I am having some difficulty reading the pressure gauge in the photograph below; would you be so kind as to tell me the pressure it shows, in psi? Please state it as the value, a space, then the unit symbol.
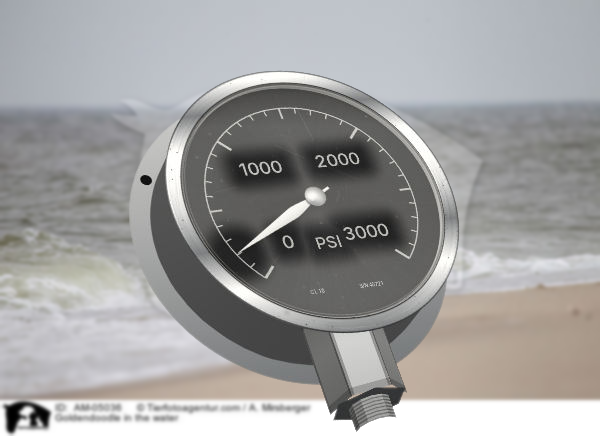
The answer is 200 psi
